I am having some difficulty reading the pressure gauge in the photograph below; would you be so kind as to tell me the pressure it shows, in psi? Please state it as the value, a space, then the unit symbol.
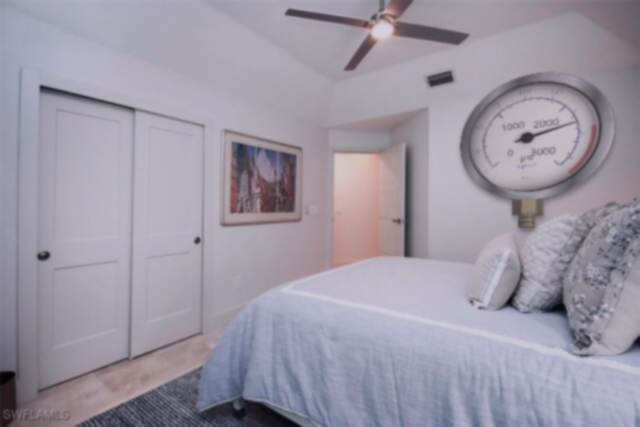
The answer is 2300 psi
